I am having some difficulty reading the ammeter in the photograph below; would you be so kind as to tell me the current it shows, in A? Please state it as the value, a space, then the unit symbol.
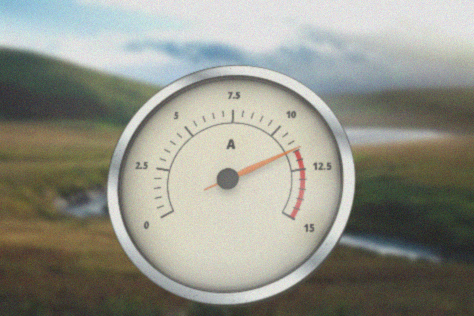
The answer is 11.5 A
